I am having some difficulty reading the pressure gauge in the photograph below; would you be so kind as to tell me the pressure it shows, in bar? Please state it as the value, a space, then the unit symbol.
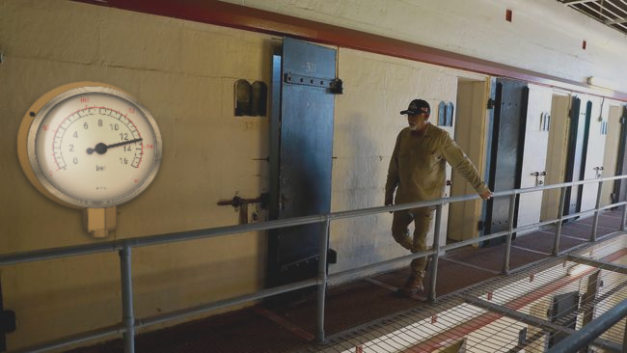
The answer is 13 bar
